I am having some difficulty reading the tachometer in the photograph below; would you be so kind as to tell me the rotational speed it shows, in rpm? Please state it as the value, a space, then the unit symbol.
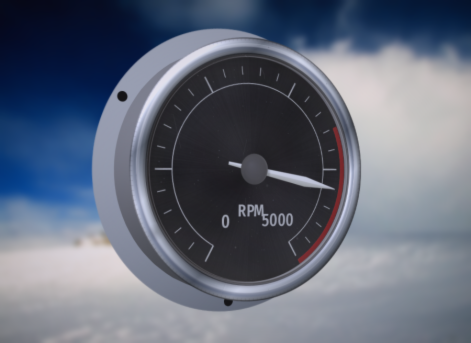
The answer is 4200 rpm
